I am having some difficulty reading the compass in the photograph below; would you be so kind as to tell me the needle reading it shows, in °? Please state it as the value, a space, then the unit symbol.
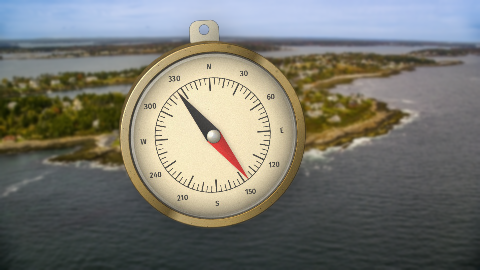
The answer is 145 °
